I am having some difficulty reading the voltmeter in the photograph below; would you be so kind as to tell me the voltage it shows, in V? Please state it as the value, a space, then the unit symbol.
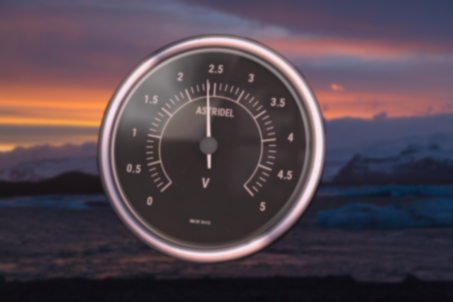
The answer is 2.4 V
